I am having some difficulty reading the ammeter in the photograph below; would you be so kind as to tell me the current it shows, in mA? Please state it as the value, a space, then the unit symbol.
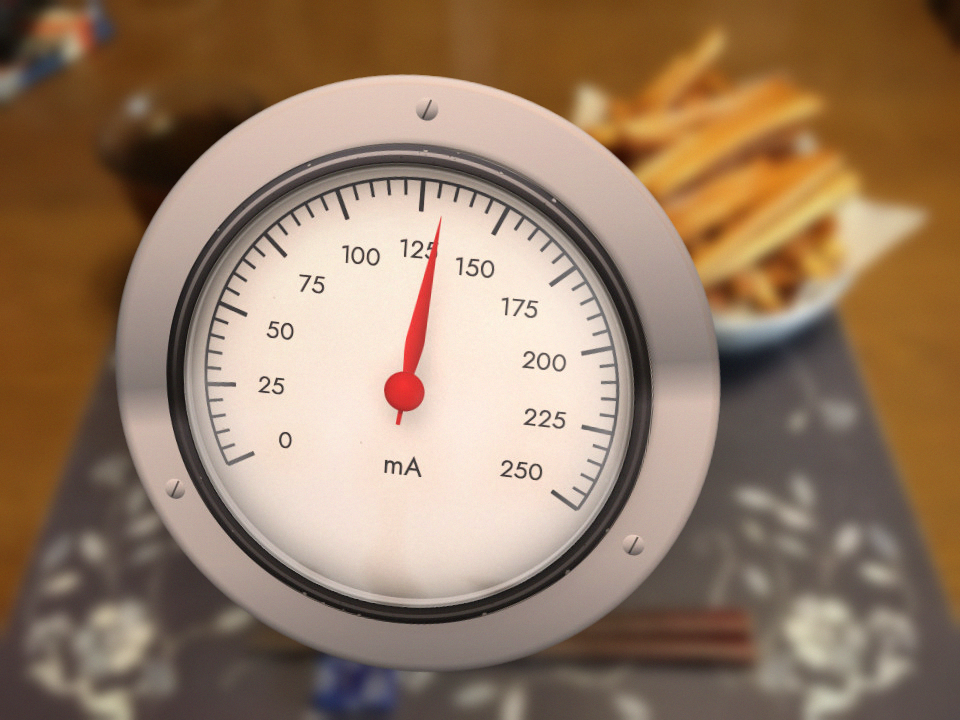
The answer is 132.5 mA
